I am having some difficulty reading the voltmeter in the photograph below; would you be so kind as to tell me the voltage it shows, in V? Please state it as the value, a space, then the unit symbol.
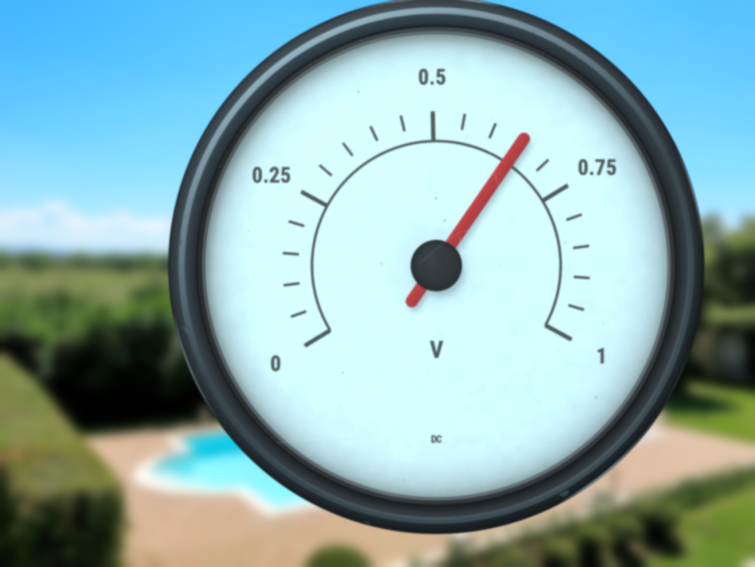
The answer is 0.65 V
